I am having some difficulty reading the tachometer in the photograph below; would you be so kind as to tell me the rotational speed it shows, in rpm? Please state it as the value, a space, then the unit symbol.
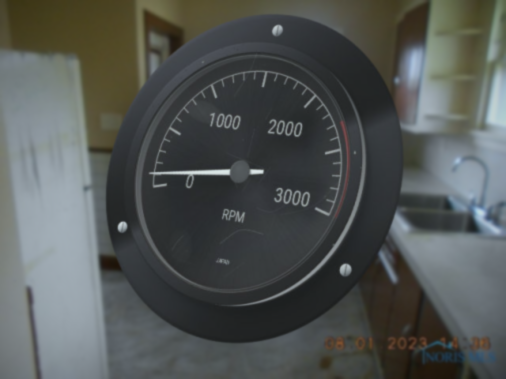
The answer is 100 rpm
